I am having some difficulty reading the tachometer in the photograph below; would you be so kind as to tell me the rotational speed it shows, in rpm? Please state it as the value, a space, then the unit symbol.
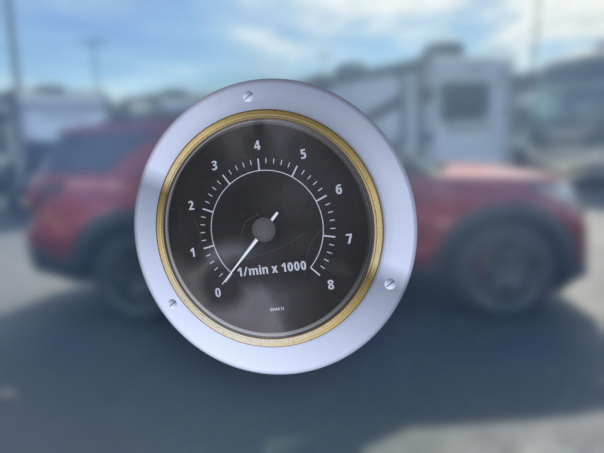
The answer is 0 rpm
